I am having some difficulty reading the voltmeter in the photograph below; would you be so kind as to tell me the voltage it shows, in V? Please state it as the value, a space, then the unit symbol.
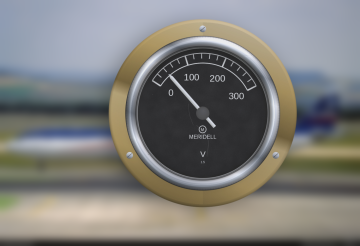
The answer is 40 V
